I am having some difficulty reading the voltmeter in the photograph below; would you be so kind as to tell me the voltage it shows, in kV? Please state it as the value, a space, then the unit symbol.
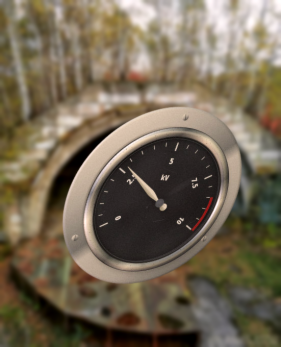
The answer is 2.75 kV
